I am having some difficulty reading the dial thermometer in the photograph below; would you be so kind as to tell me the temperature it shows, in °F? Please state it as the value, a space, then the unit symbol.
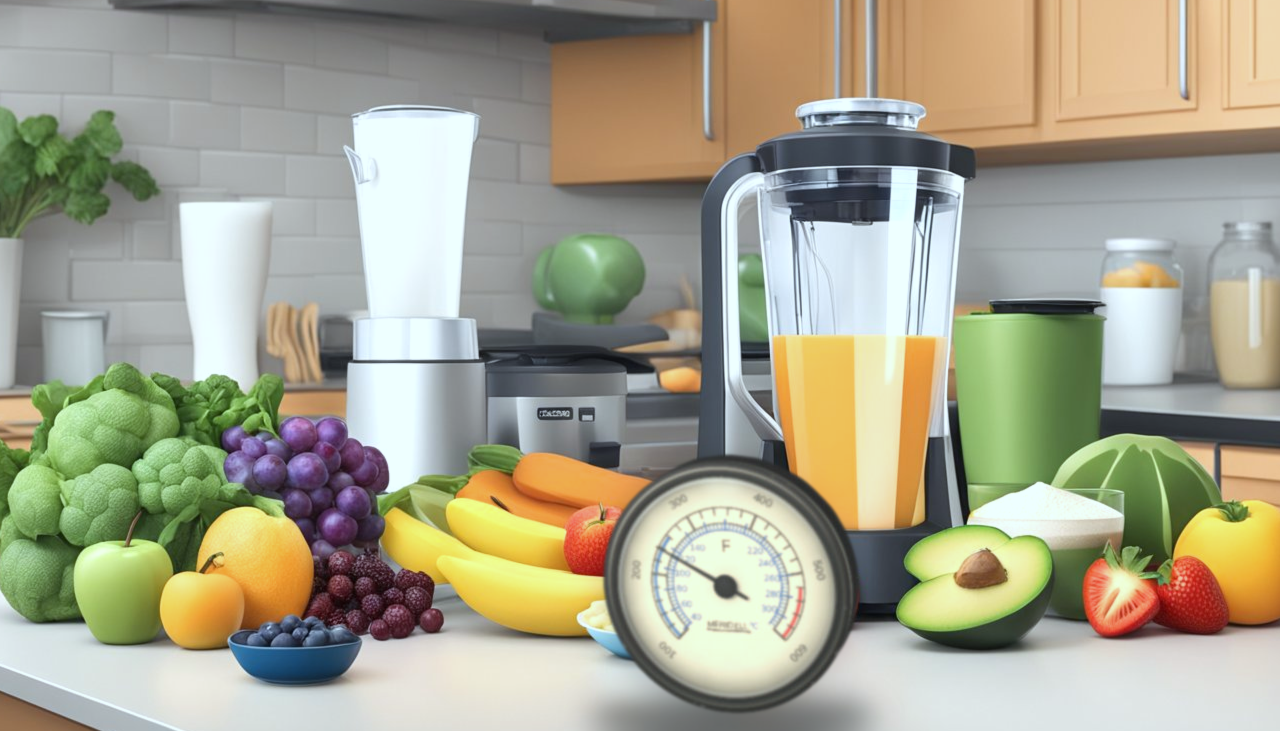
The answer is 240 °F
